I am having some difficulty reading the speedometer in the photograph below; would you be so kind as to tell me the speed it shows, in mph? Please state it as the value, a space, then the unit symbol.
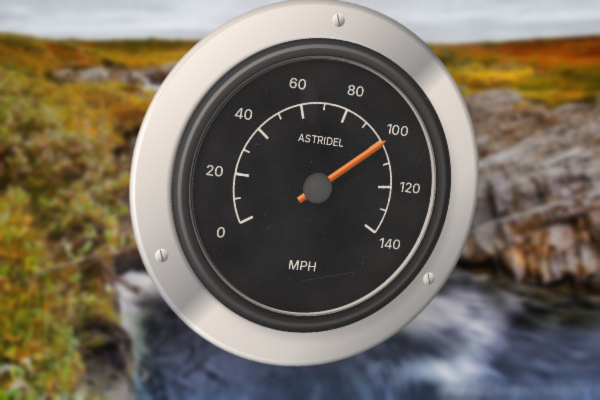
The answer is 100 mph
